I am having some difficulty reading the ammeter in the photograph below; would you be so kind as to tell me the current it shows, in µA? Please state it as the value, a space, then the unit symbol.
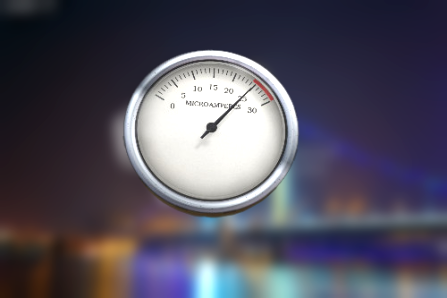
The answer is 25 µA
